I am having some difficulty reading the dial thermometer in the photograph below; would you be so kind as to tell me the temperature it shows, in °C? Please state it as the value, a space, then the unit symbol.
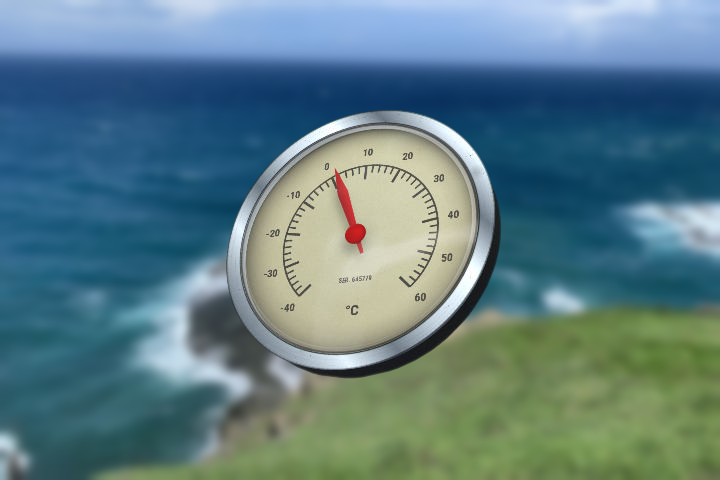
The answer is 2 °C
